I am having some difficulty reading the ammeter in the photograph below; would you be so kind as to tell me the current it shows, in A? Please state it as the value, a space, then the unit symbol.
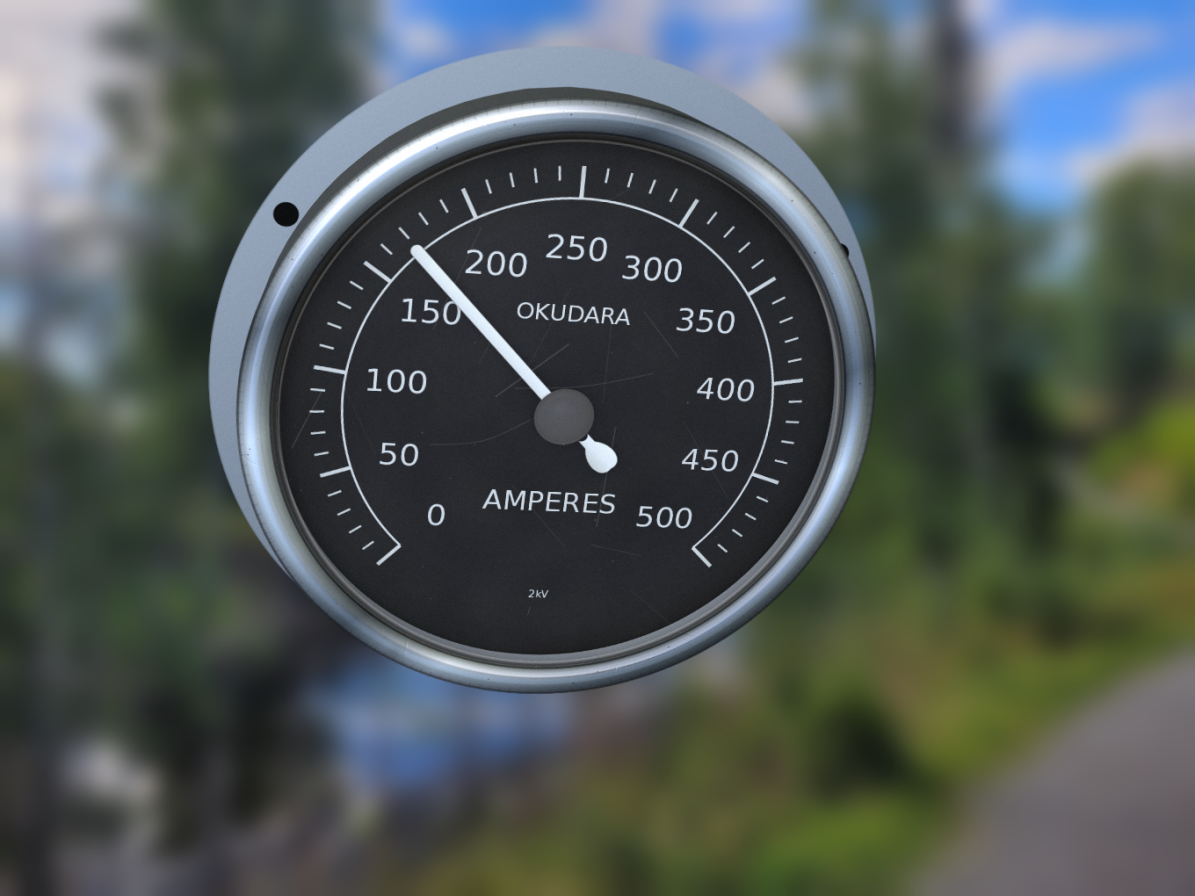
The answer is 170 A
